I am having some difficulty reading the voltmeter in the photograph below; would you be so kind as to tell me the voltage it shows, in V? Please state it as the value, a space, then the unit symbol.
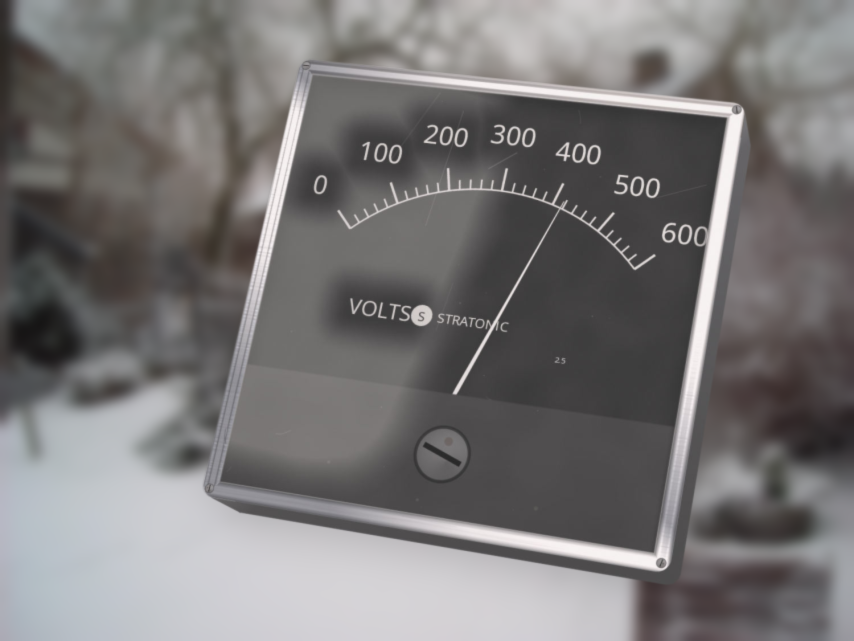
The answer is 420 V
